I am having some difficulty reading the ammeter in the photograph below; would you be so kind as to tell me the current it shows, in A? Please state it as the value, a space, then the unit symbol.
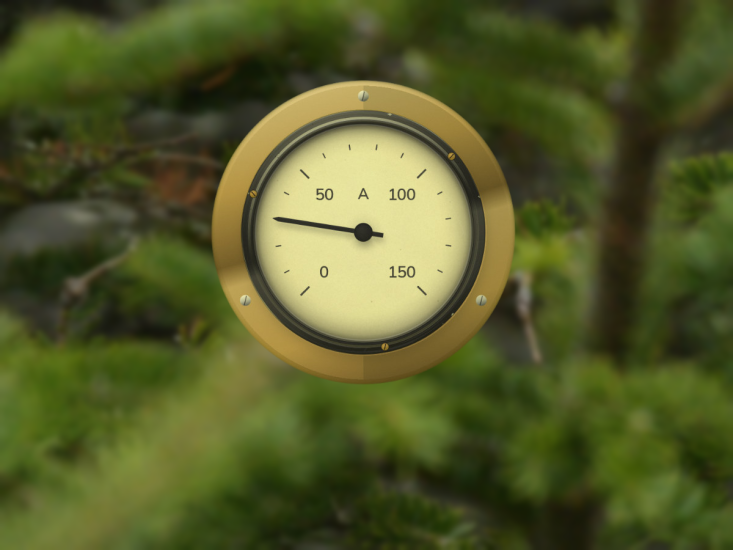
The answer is 30 A
